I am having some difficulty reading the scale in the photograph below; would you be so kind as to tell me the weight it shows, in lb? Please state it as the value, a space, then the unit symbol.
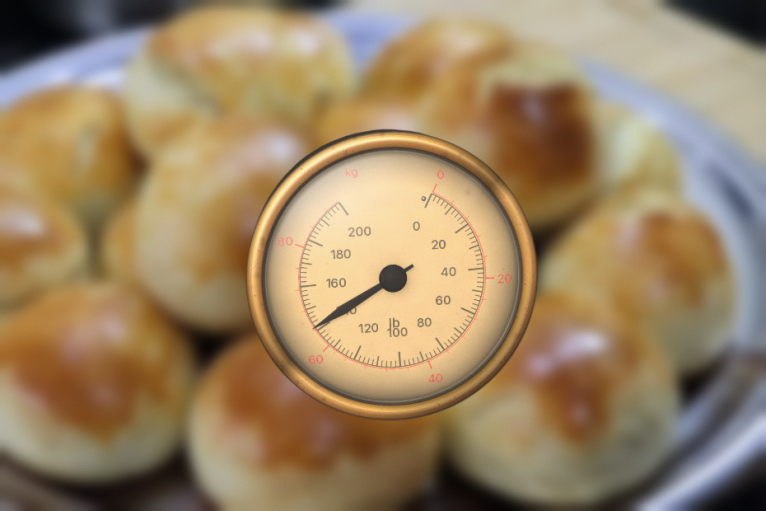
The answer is 142 lb
